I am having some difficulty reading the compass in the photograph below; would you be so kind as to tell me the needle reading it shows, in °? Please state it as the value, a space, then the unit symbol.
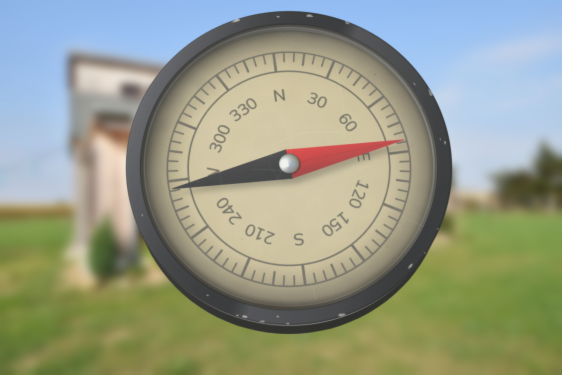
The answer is 85 °
